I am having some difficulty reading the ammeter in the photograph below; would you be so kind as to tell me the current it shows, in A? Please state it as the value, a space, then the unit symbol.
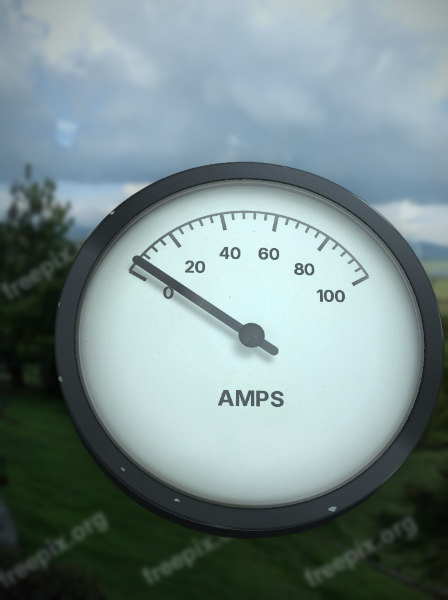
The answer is 4 A
